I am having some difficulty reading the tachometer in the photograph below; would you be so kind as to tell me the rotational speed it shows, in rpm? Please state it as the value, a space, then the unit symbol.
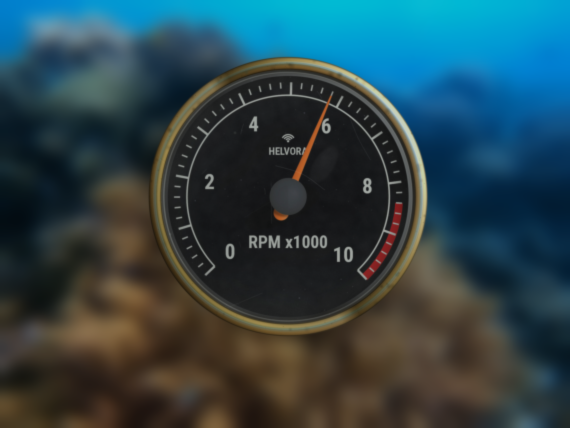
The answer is 5800 rpm
